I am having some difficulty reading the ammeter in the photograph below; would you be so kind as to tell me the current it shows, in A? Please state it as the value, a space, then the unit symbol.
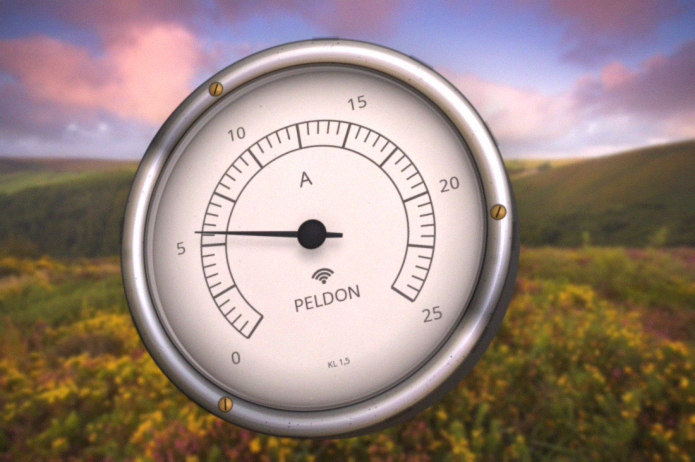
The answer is 5.5 A
